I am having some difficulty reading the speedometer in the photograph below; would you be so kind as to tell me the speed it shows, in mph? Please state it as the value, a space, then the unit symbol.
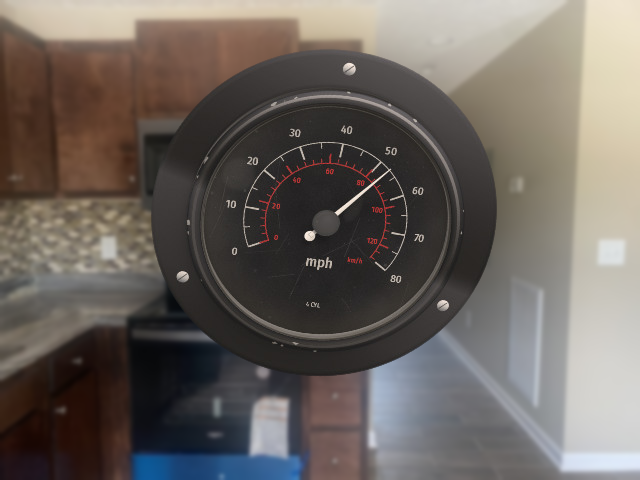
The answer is 52.5 mph
